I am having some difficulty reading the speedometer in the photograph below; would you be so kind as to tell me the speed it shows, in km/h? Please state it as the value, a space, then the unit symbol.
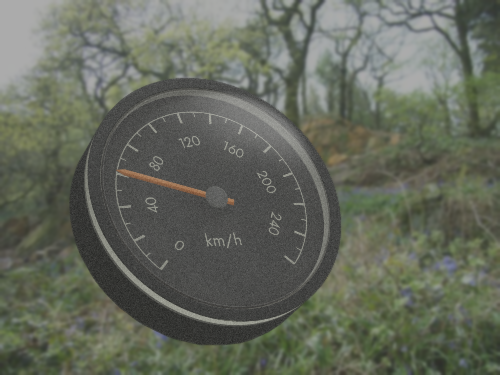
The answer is 60 km/h
